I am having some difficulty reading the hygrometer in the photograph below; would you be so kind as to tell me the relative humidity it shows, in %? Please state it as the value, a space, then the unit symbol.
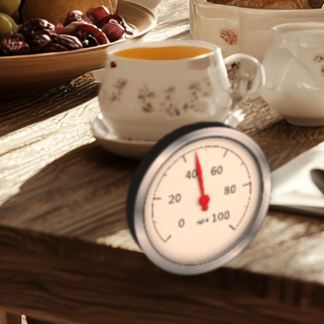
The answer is 45 %
